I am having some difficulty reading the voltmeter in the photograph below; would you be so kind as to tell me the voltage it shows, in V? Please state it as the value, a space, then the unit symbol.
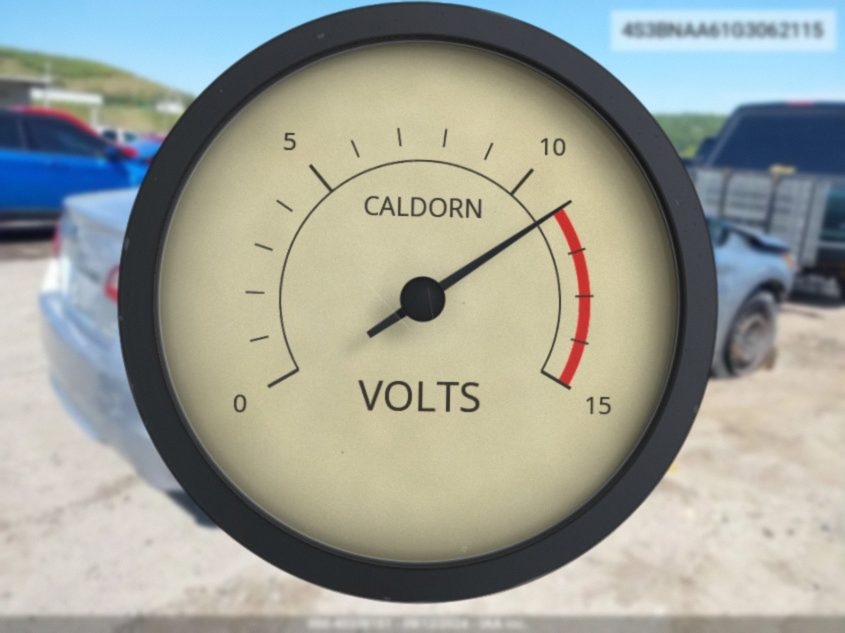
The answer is 11 V
